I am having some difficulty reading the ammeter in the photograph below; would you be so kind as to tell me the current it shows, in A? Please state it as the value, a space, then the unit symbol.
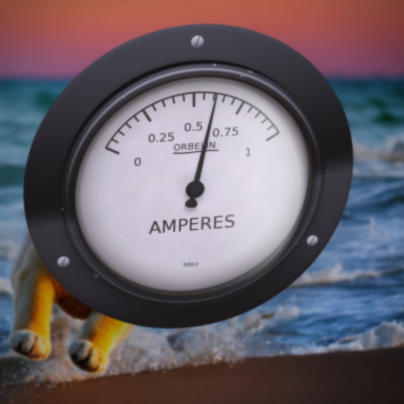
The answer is 0.6 A
